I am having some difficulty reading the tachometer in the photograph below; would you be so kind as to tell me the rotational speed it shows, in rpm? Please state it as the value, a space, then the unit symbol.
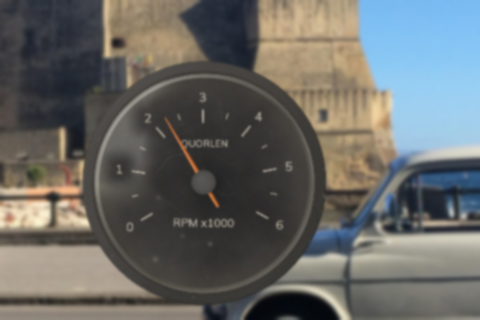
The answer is 2250 rpm
